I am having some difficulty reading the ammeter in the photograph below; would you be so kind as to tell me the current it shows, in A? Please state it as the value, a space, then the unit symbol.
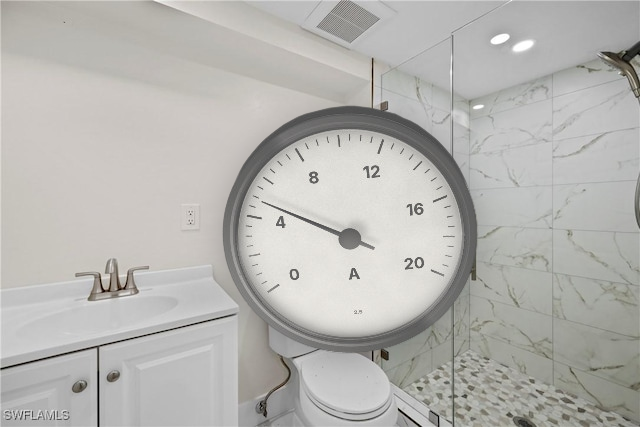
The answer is 5 A
